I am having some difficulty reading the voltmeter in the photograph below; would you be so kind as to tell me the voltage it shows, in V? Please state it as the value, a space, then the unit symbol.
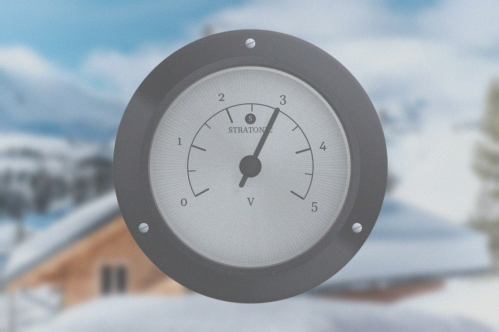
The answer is 3 V
